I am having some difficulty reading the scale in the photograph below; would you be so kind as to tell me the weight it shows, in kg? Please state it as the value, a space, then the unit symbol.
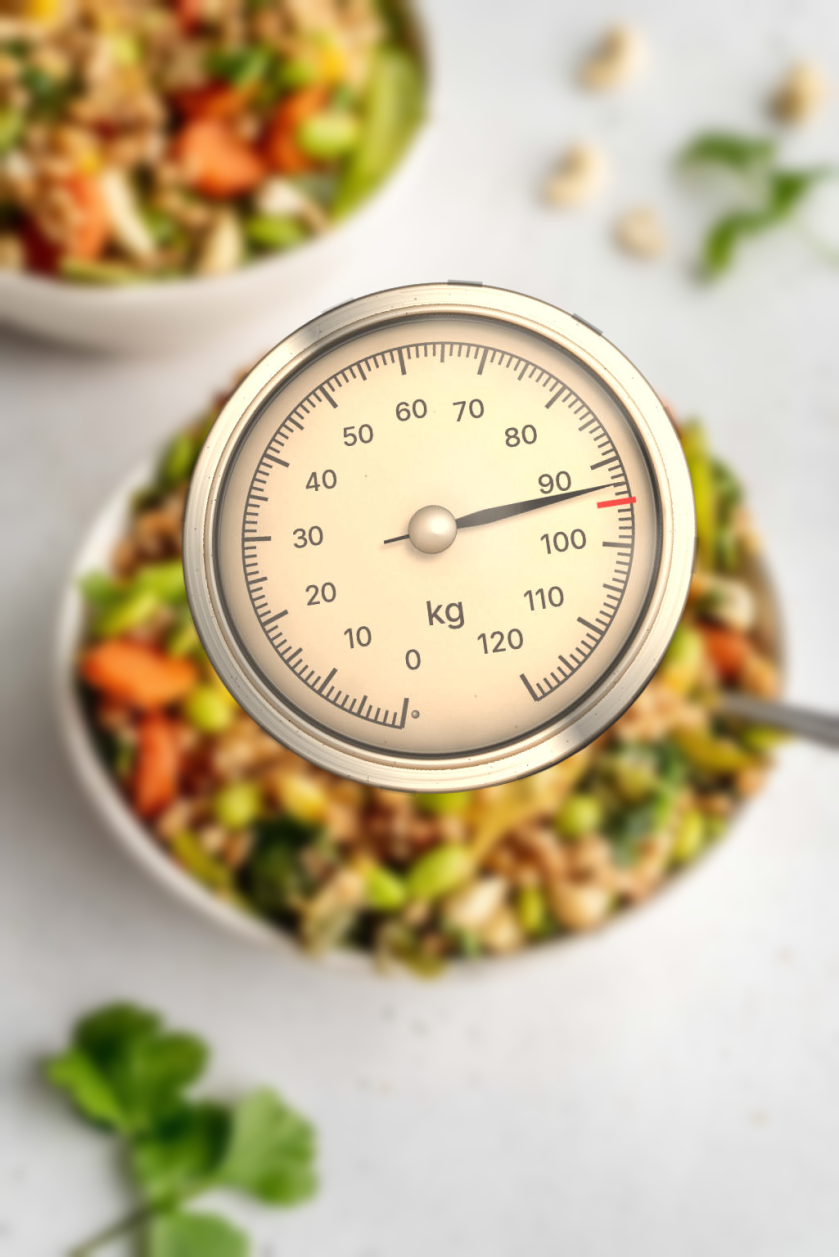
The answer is 93 kg
